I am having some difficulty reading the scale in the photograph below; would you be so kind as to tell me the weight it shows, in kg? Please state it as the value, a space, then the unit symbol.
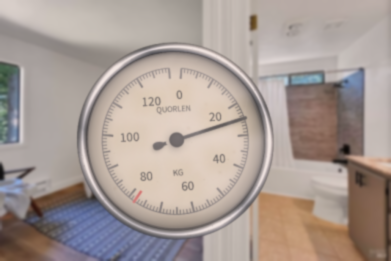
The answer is 25 kg
